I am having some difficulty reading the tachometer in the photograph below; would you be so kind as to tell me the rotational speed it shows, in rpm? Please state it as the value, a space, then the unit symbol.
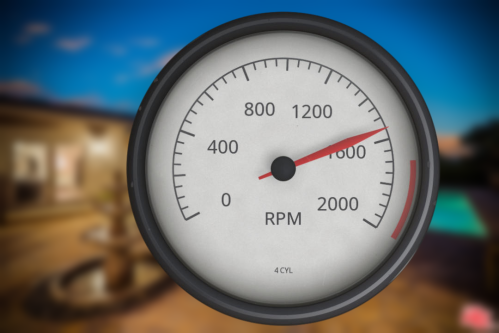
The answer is 1550 rpm
